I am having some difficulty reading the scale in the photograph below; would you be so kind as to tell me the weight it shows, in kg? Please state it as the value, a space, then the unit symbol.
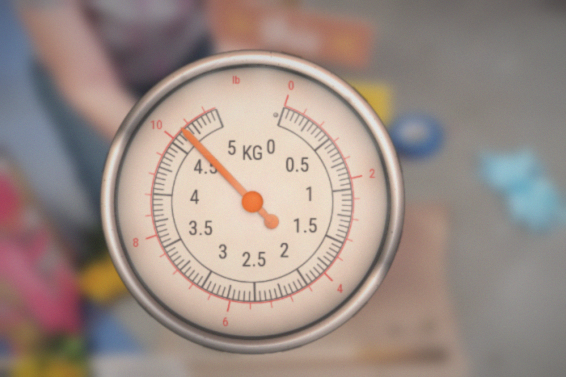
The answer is 4.65 kg
